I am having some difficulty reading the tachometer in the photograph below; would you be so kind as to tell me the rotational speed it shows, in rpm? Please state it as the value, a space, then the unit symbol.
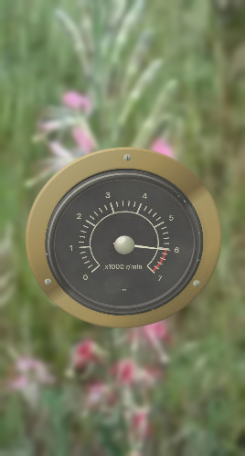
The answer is 6000 rpm
